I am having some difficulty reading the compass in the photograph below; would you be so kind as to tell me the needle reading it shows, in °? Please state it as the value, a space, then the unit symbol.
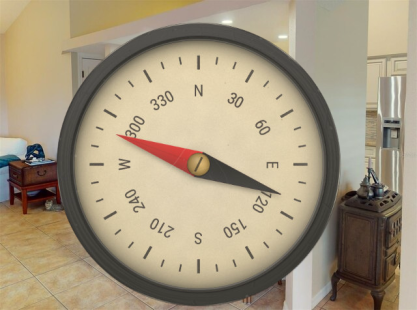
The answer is 290 °
